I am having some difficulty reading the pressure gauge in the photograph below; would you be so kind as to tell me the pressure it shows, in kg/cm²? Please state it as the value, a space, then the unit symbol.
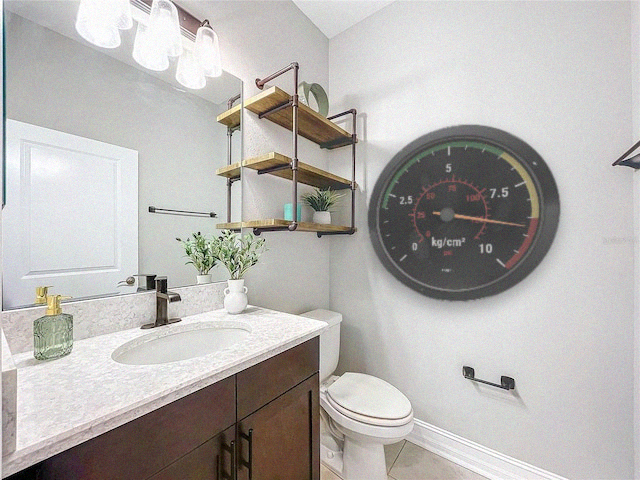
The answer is 8.75 kg/cm²
